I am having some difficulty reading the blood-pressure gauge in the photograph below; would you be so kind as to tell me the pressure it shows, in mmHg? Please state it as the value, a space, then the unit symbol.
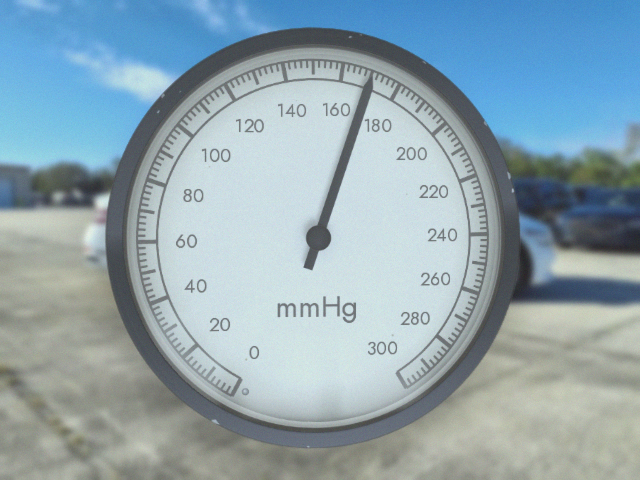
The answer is 170 mmHg
